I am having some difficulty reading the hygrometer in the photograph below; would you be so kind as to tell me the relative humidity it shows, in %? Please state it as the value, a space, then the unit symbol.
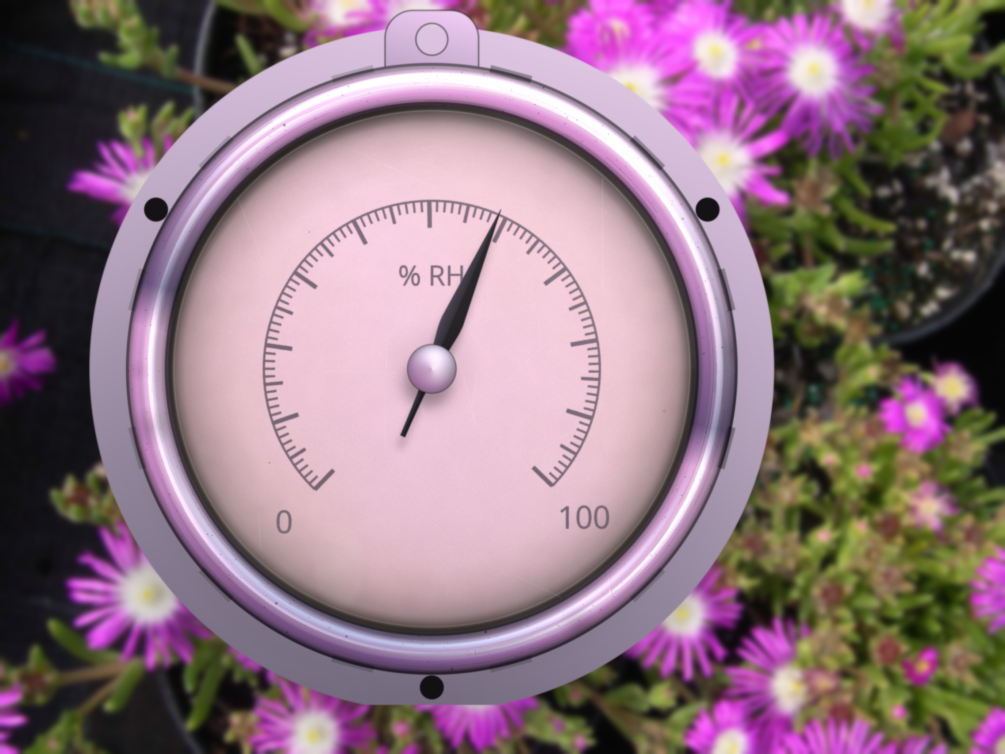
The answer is 59 %
